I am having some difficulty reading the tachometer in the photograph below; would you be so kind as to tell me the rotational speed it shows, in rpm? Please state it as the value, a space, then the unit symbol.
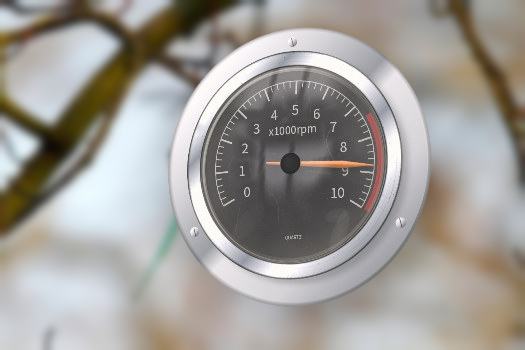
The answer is 8800 rpm
